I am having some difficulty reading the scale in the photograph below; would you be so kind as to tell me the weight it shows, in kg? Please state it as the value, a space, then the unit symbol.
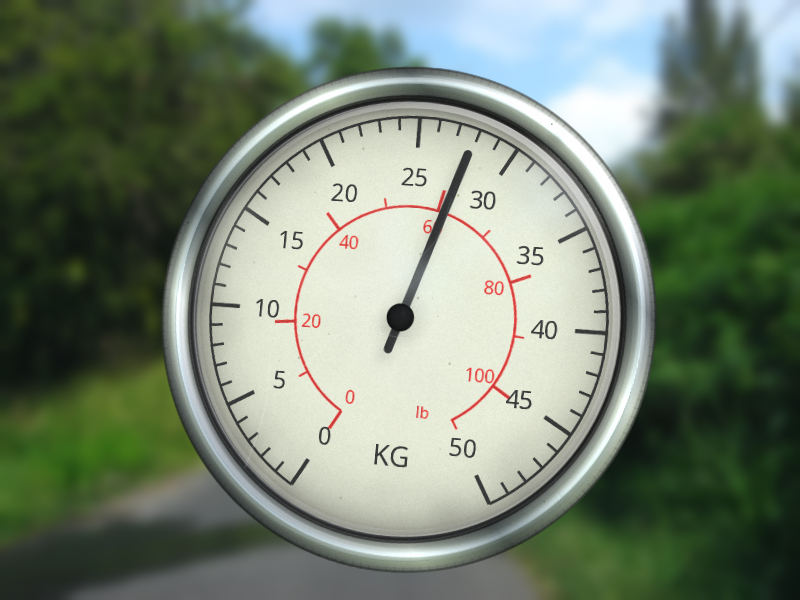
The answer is 28 kg
